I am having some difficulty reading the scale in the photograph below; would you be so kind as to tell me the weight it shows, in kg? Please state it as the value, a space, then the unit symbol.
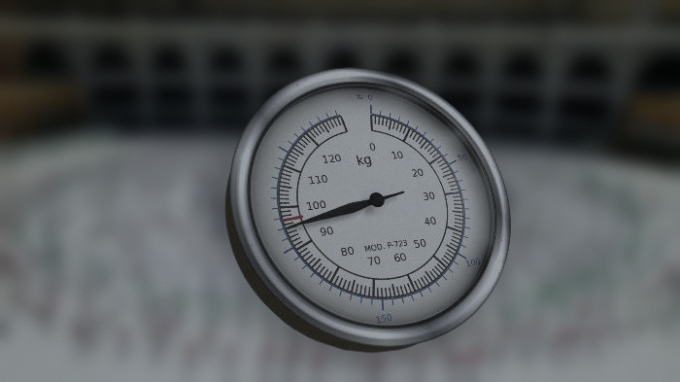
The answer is 95 kg
